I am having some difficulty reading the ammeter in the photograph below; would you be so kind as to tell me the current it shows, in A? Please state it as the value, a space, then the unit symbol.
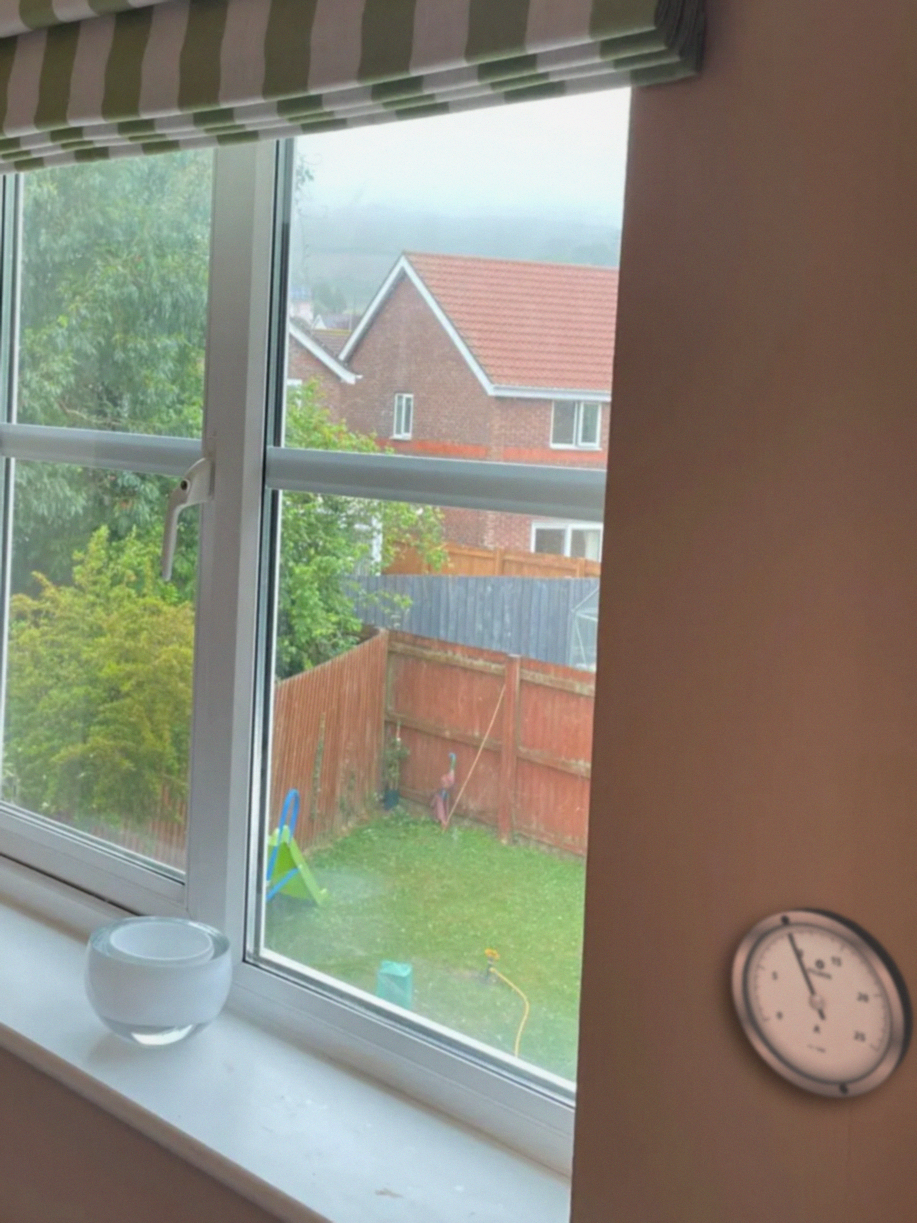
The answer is 10 A
